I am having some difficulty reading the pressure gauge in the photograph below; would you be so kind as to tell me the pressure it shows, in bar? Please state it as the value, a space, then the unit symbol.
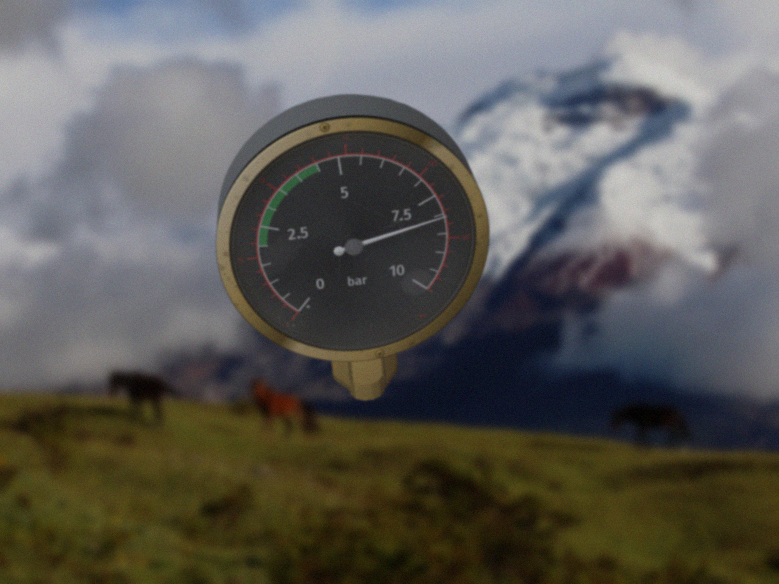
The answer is 8 bar
